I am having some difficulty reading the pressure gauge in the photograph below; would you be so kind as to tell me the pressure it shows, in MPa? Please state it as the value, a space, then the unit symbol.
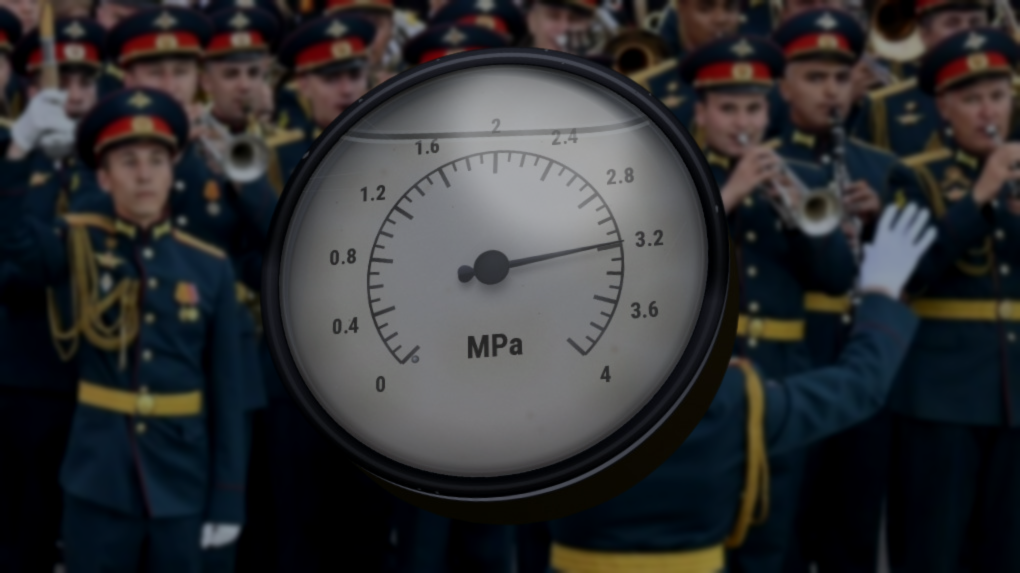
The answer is 3.2 MPa
